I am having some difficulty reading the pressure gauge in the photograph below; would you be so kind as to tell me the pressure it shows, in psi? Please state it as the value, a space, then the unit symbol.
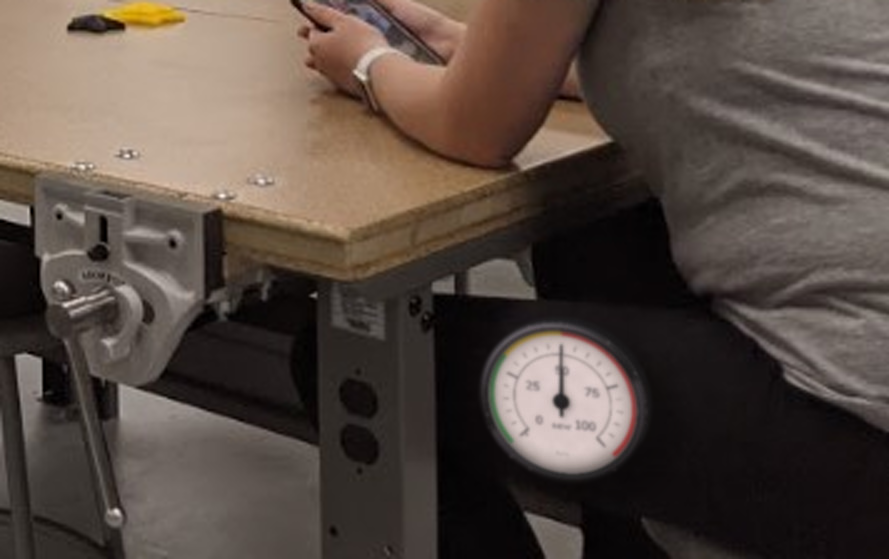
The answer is 50 psi
